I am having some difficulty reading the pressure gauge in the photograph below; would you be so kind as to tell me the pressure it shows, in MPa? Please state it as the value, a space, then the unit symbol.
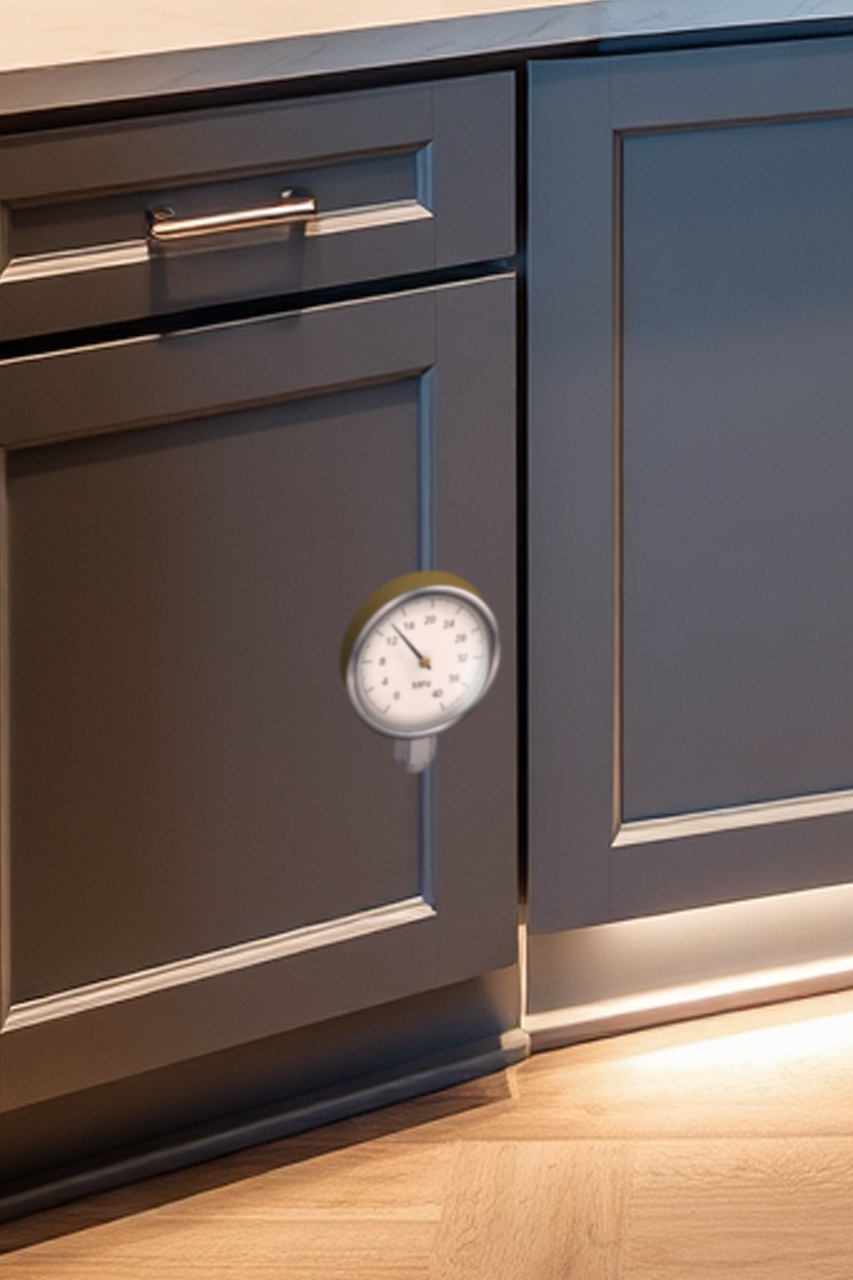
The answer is 14 MPa
